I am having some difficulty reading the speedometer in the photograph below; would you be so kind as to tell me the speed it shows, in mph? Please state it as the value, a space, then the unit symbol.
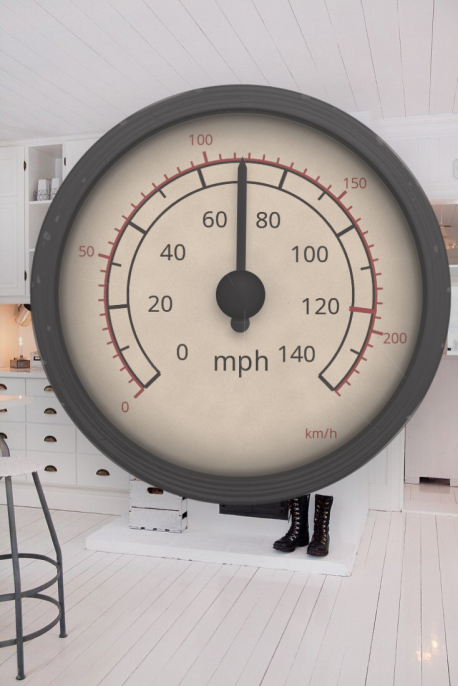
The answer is 70 mph
